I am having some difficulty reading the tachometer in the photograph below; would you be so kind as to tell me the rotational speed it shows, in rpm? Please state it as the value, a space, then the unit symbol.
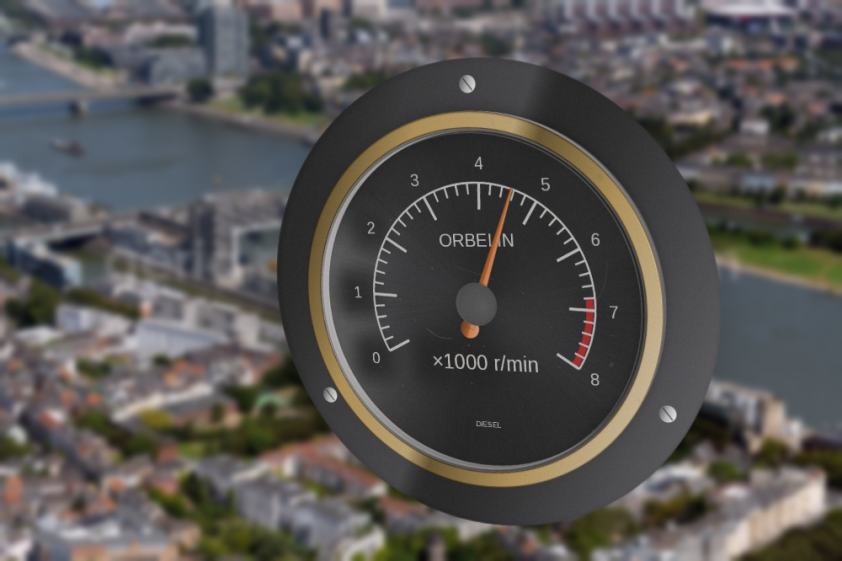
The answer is 4600 rpm
